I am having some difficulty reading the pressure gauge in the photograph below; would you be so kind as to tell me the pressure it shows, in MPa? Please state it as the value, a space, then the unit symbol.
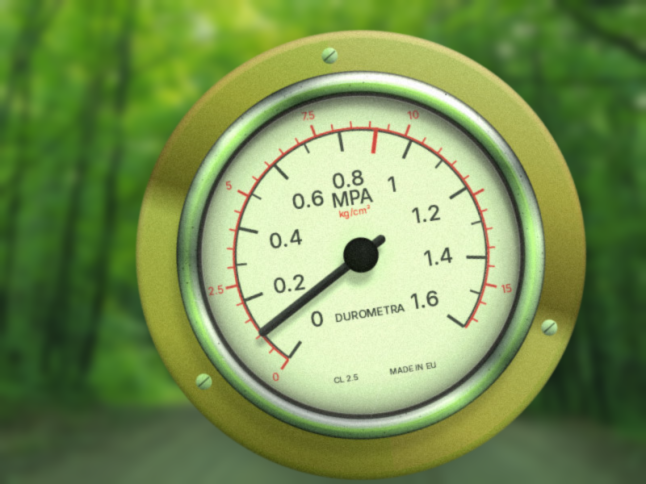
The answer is 0.1 MPa
